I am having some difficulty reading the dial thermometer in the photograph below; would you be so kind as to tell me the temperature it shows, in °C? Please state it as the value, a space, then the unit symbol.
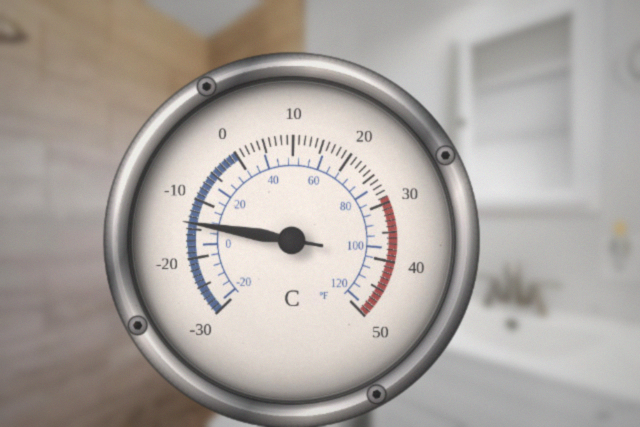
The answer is -14 °C
